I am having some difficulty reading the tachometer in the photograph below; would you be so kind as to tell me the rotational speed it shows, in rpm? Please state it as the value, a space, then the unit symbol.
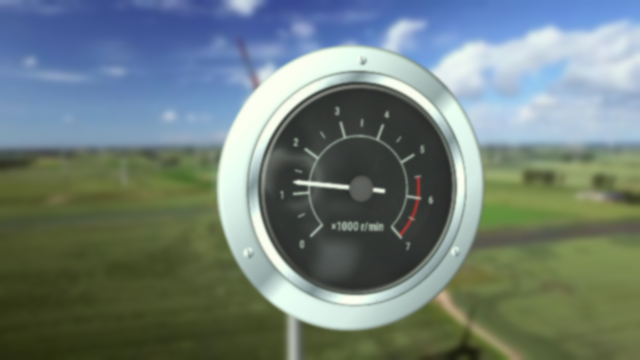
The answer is 1250 rpm
